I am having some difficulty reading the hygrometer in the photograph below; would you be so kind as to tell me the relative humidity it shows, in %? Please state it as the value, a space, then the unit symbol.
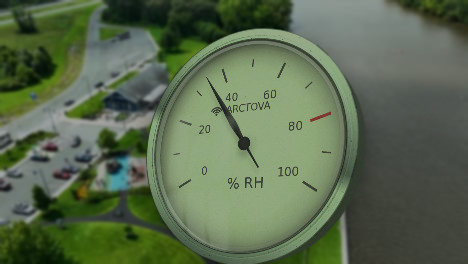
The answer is 35 %
